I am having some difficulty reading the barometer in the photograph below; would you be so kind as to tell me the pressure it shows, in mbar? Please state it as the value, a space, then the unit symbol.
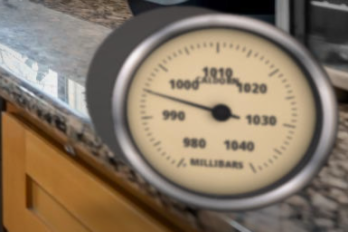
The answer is 995 mbar
